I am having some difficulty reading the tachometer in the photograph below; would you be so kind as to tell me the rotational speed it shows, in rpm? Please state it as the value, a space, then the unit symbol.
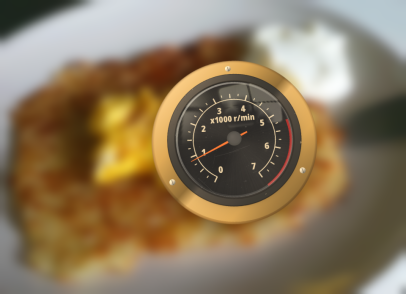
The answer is 875 rpm
